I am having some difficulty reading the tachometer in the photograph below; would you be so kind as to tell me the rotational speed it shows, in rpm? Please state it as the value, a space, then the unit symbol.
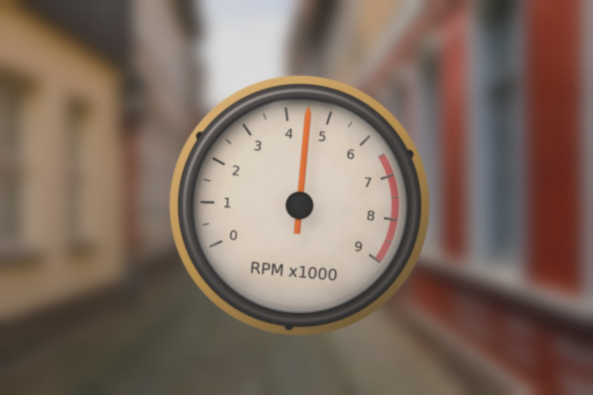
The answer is 4500 rpm
